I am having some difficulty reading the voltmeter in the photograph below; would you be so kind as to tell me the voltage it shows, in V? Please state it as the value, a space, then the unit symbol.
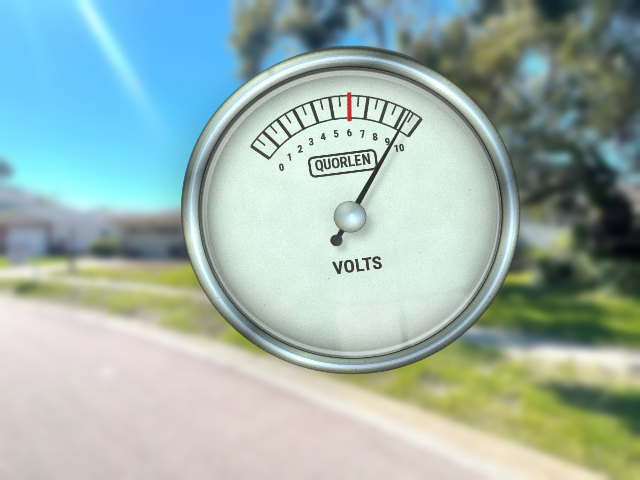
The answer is 9.25 V
